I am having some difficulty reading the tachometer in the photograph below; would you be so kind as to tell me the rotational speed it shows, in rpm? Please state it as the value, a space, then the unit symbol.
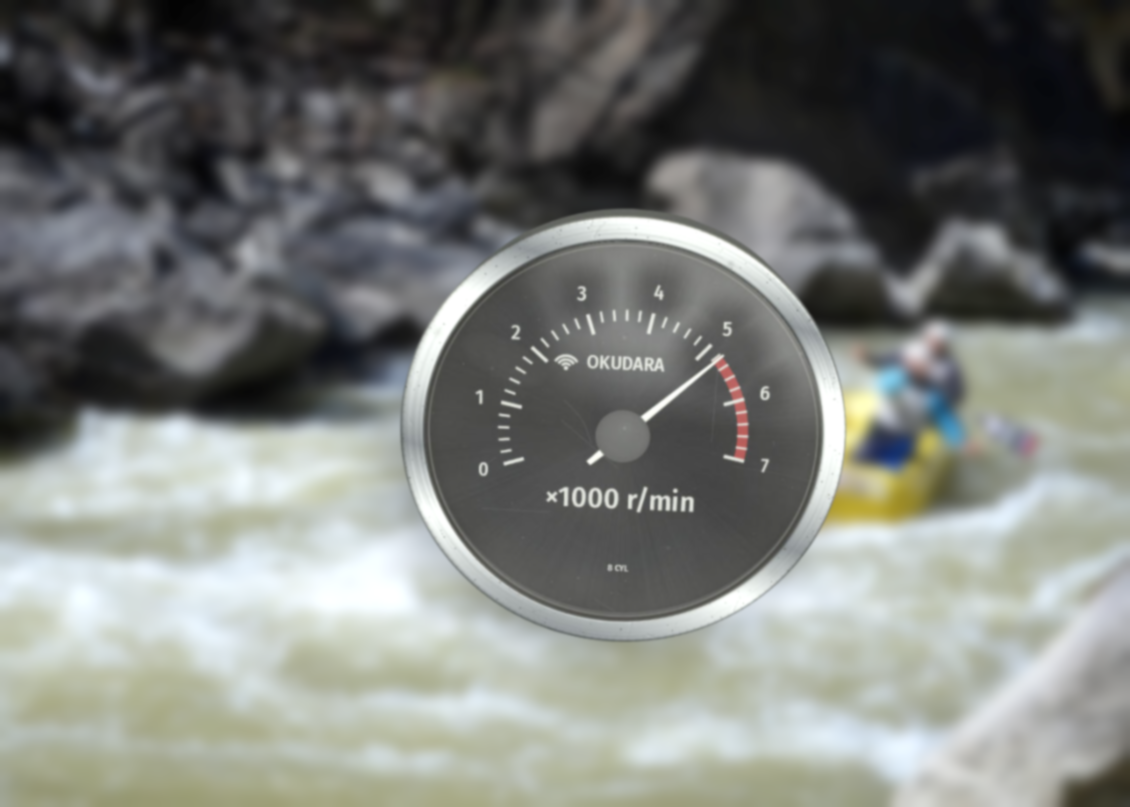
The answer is 5200 rpm
